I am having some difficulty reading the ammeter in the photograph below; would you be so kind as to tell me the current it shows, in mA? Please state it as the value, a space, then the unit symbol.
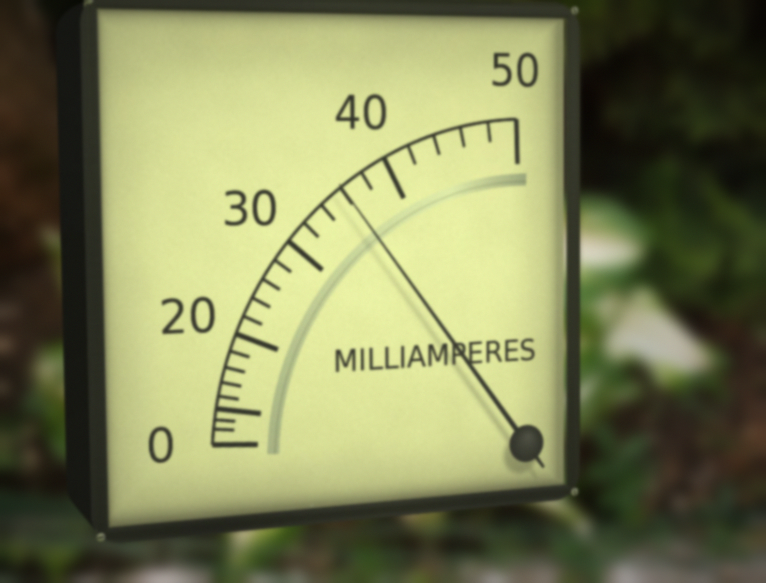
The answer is 36 mA
